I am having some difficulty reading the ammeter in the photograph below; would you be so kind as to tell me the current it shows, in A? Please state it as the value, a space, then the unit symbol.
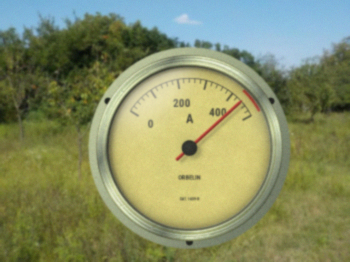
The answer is 440 A
